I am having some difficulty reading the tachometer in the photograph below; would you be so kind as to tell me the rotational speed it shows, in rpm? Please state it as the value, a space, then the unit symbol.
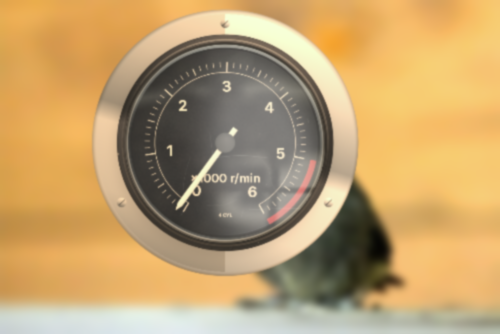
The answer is 100 rpm
